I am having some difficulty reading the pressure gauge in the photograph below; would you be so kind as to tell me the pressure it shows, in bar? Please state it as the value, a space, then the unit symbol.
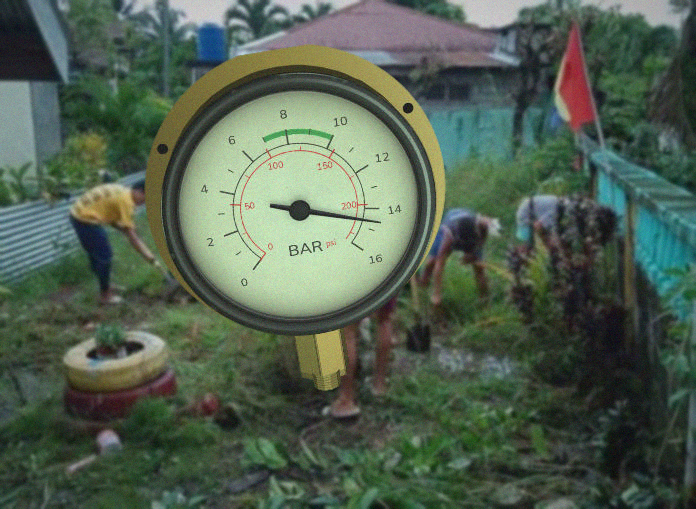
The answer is 14.5 bar
